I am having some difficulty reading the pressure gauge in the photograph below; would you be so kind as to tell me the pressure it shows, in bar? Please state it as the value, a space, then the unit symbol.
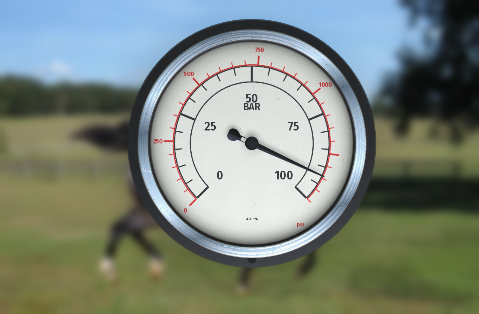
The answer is 92.5 bar
